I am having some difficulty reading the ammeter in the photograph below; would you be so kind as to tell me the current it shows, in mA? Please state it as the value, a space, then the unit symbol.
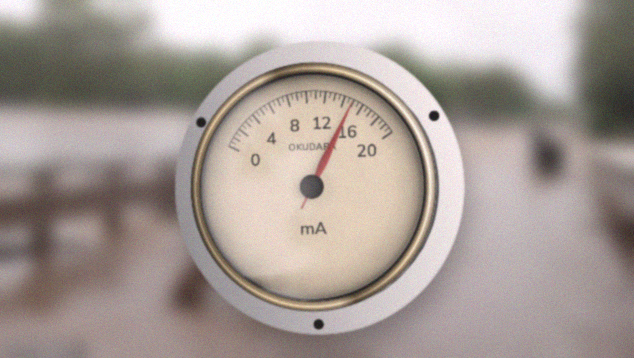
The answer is 15 mA
